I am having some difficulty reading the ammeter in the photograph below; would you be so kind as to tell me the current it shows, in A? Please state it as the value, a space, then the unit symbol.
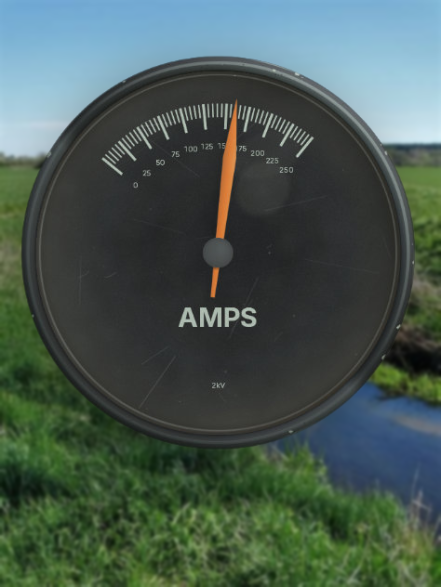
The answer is 160 A
